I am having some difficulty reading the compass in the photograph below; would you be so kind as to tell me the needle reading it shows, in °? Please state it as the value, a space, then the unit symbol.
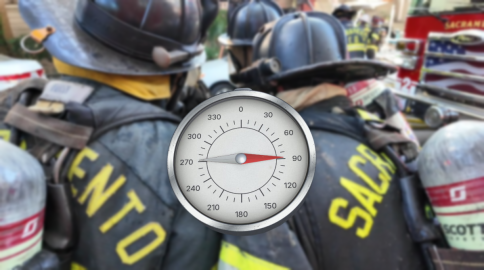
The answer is 90 °
